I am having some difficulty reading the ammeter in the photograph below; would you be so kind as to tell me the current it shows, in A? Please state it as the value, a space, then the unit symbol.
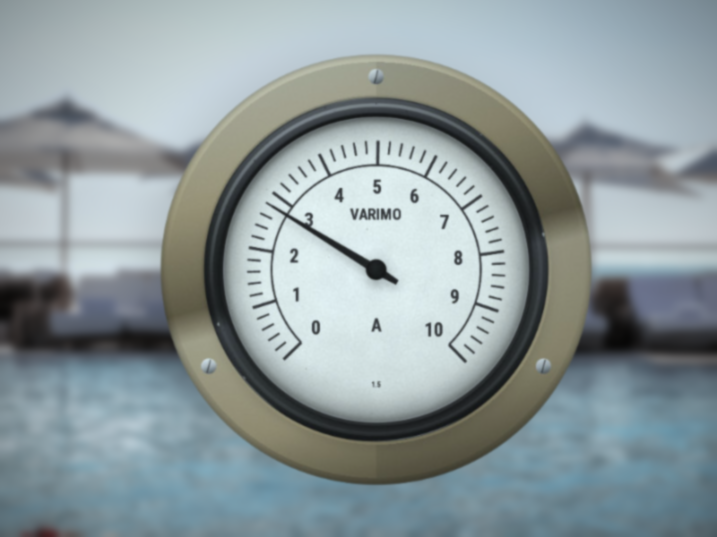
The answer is 2.8 A
